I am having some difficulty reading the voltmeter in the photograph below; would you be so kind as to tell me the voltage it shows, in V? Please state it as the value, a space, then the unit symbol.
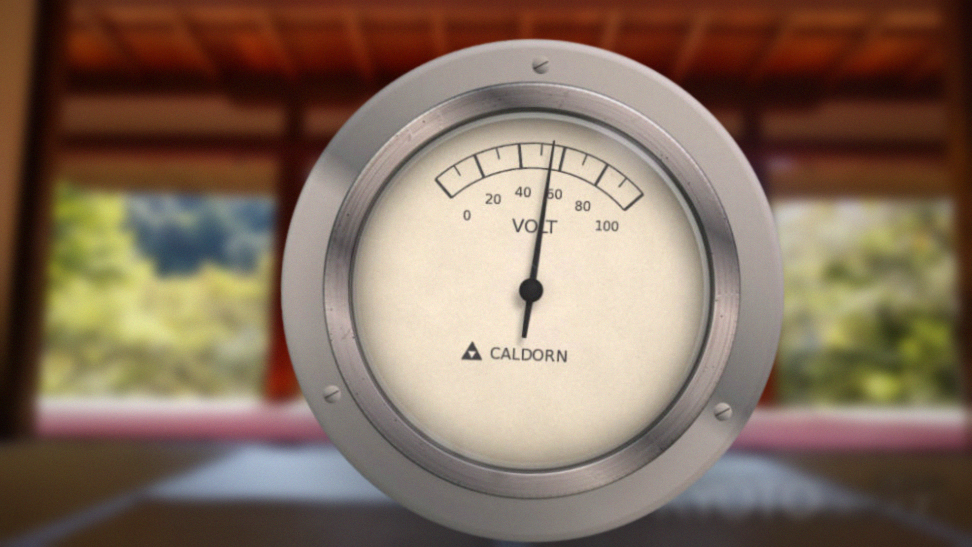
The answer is 55 V
